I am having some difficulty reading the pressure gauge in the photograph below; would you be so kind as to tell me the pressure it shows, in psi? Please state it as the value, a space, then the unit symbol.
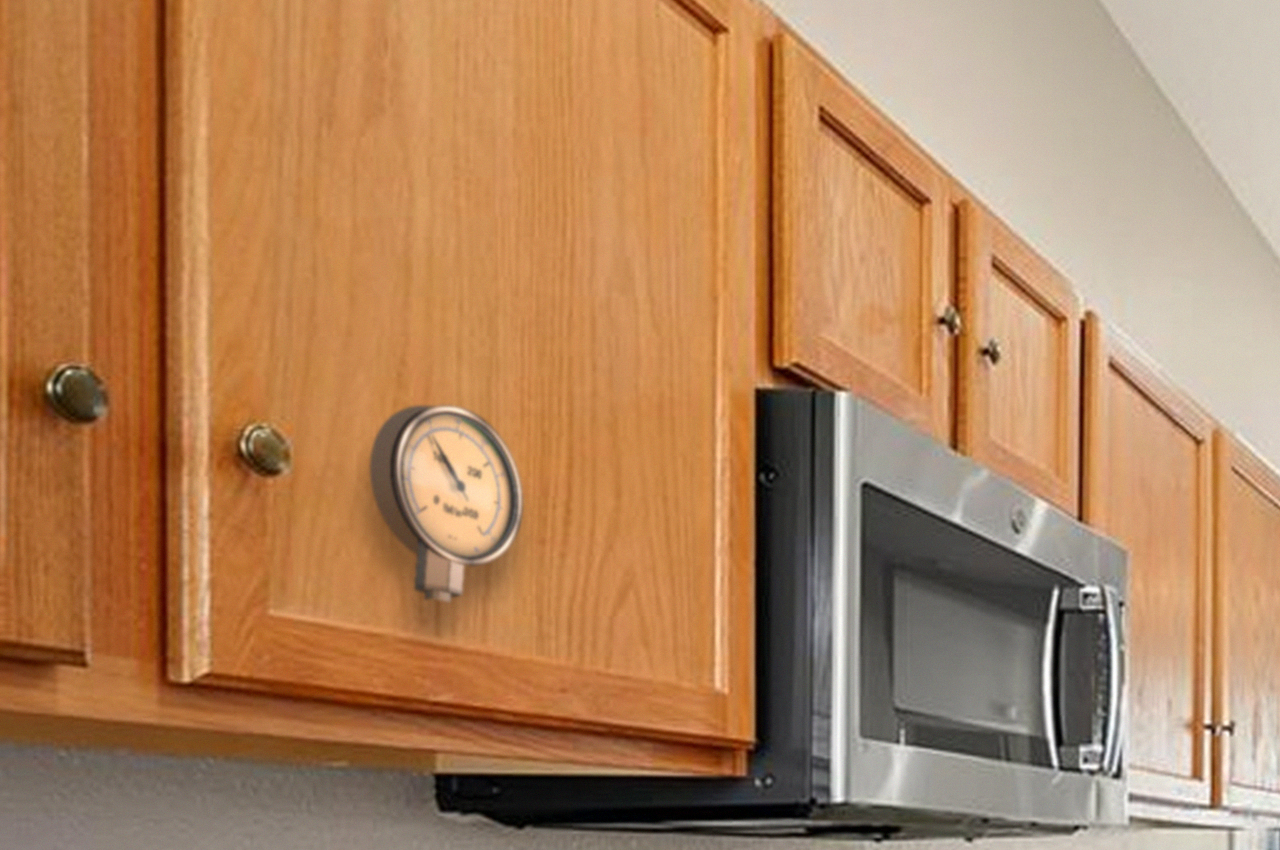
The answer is 100 psi
